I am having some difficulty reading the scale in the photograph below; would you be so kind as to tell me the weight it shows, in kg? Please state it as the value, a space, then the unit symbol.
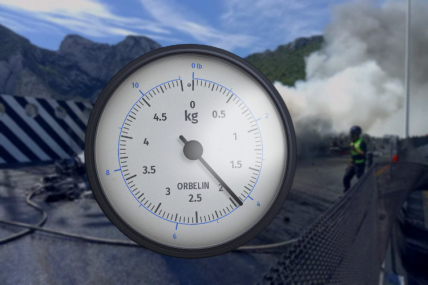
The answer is 1.95 kg
